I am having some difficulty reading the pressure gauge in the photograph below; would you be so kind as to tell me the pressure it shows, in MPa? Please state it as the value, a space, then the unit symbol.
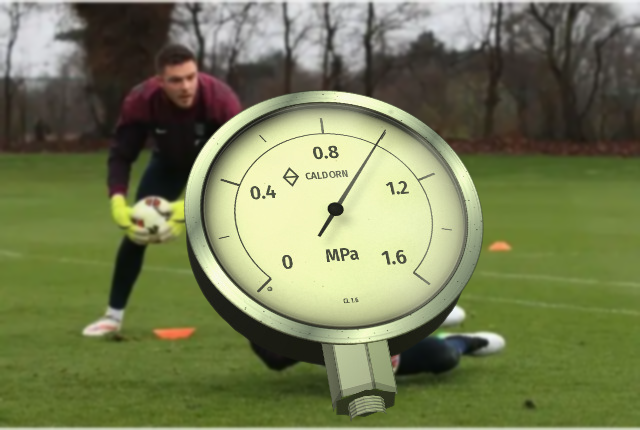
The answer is 1 MPa
